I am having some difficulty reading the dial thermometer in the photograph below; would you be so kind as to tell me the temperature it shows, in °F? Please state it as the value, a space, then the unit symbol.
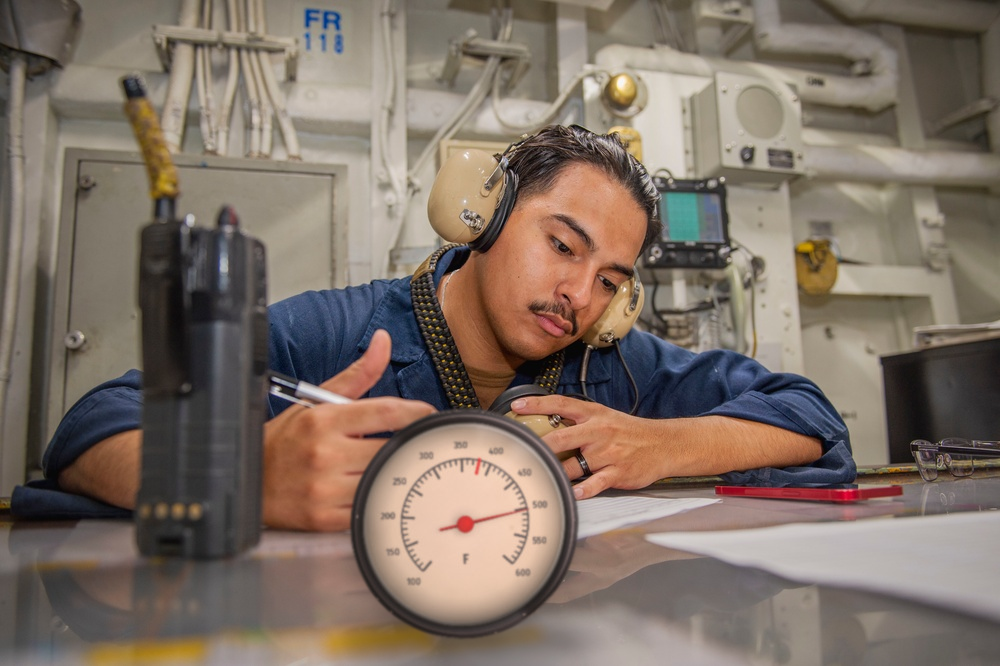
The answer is 500 °F
